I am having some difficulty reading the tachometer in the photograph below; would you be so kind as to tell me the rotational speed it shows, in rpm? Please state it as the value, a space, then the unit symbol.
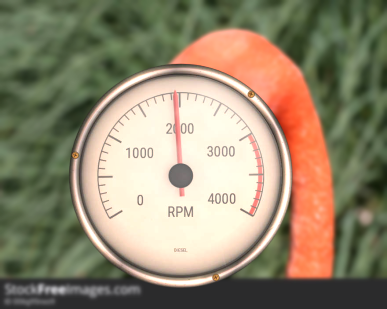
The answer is 1950 rpm
